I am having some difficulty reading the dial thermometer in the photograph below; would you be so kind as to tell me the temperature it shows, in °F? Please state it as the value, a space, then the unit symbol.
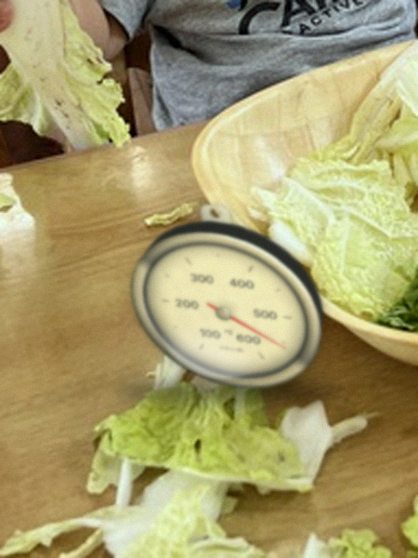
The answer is 550 °F
